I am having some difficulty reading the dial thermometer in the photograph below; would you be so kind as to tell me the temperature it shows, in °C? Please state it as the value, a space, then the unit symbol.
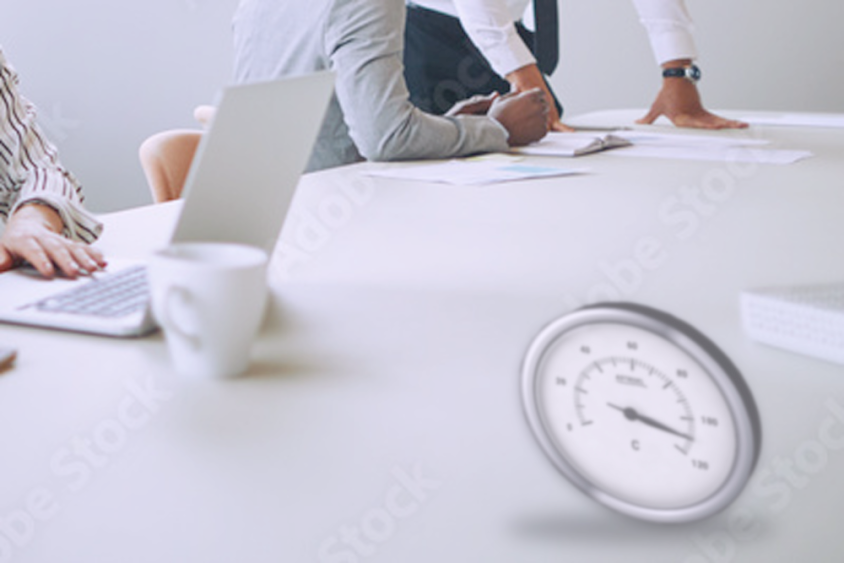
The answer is 110 °C
